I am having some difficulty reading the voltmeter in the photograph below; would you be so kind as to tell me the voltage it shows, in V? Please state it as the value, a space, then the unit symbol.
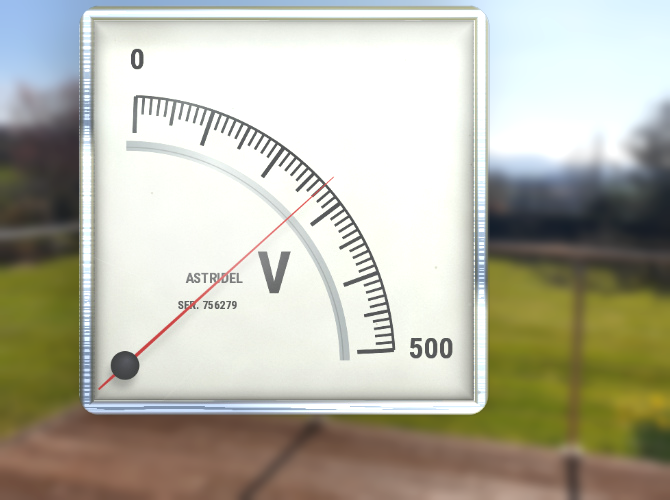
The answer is 270 V
